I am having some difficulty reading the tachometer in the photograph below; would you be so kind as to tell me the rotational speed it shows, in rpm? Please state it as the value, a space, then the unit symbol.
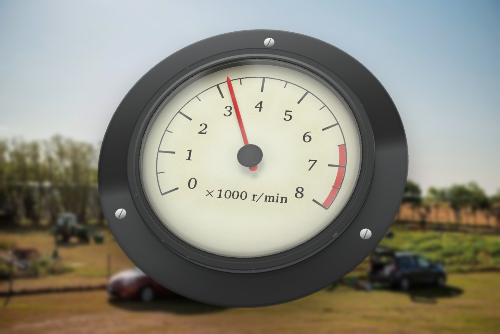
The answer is 3250 rpm
